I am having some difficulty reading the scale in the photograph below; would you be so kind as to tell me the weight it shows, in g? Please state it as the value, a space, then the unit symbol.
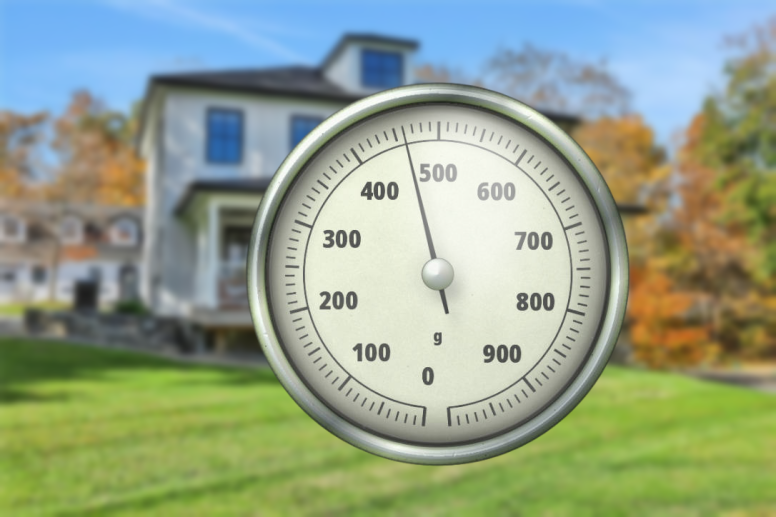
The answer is 460 g
